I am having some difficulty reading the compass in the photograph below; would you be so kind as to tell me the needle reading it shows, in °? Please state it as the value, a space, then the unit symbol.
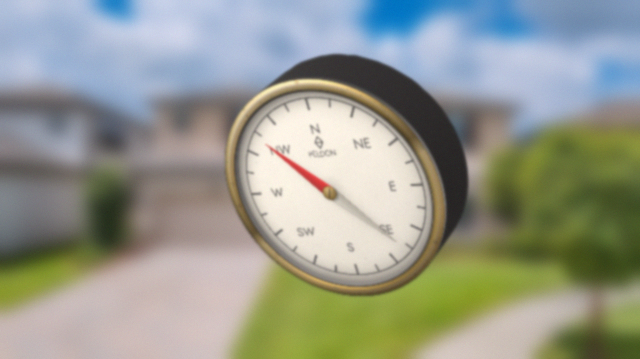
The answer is 315 °
